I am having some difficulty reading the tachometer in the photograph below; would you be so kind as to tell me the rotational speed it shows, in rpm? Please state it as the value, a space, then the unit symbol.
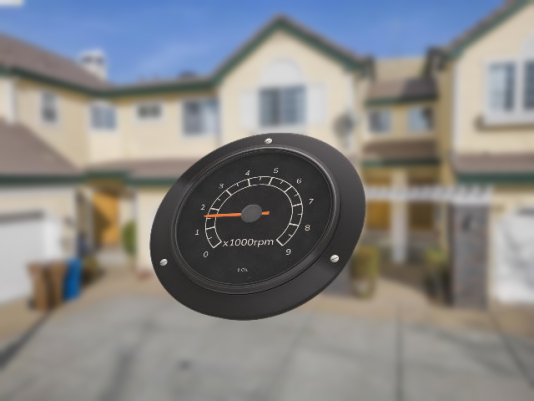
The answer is 1500 rpm
